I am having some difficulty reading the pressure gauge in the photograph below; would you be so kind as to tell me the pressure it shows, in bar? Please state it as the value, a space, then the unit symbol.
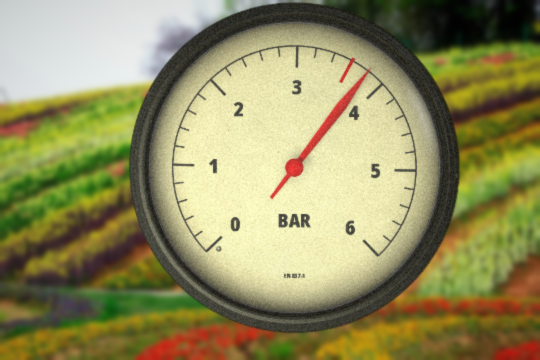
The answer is 3.8 bar
